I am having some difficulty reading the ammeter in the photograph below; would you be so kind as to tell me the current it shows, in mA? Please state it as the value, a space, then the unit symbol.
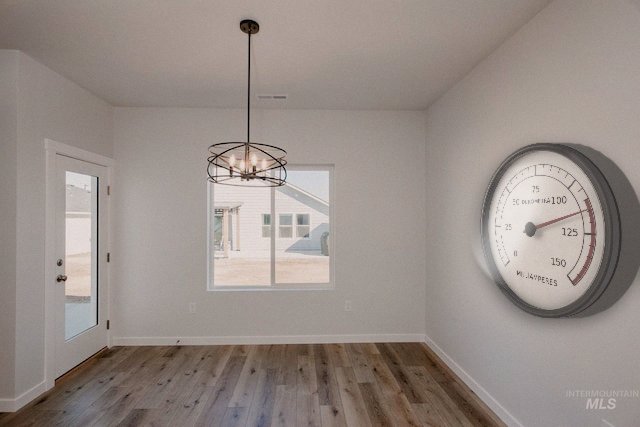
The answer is 115 mA
